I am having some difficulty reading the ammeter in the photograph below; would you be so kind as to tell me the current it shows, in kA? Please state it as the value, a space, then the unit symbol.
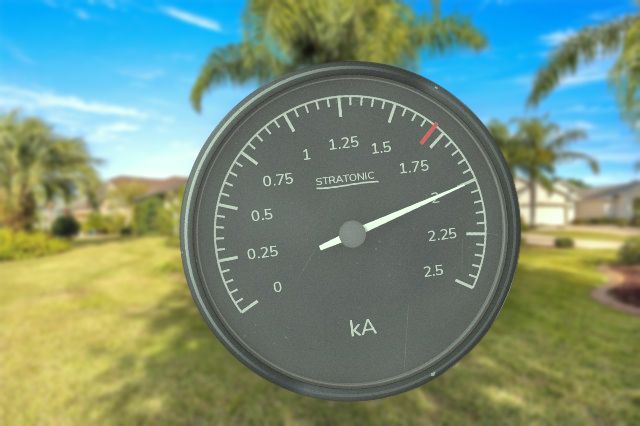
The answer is 2 kA
